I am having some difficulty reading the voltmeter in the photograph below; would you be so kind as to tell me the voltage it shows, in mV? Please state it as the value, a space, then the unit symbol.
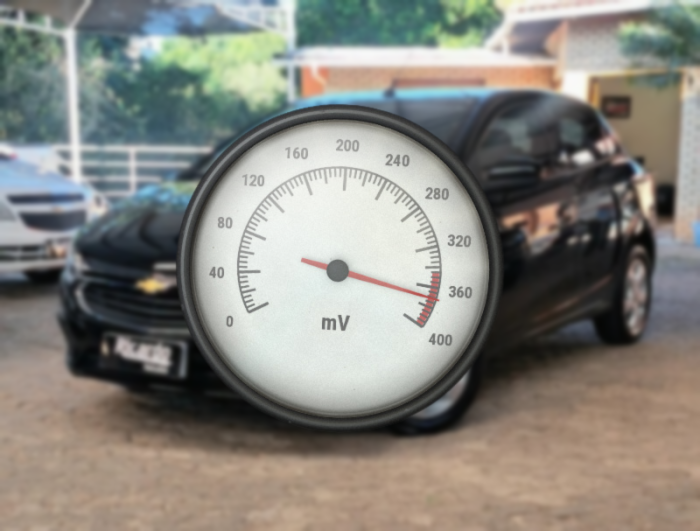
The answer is 370 mV
